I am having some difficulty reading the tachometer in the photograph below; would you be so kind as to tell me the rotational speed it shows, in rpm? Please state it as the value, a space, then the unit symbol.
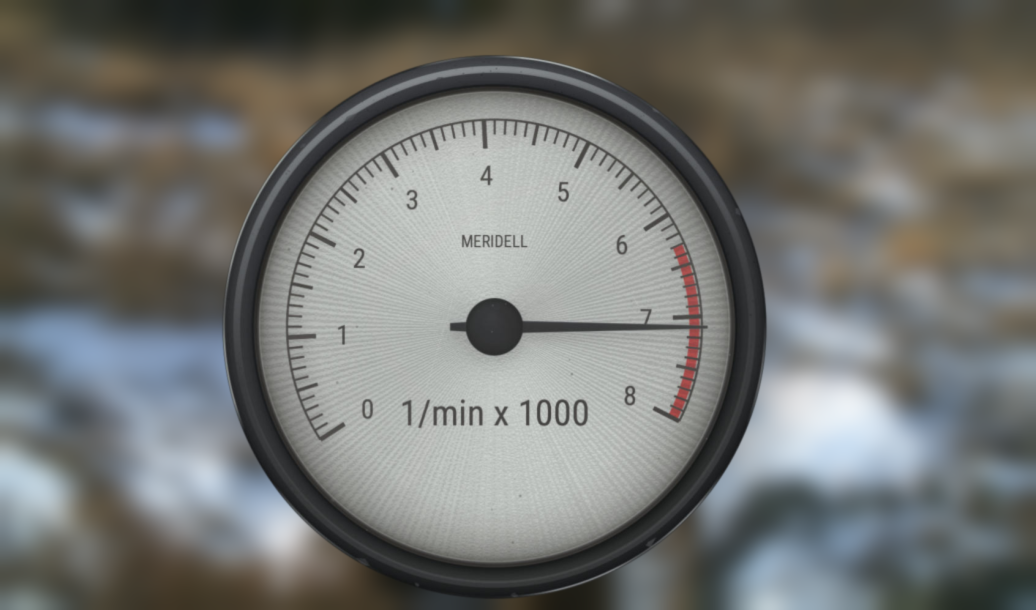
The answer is 7100 rpm
